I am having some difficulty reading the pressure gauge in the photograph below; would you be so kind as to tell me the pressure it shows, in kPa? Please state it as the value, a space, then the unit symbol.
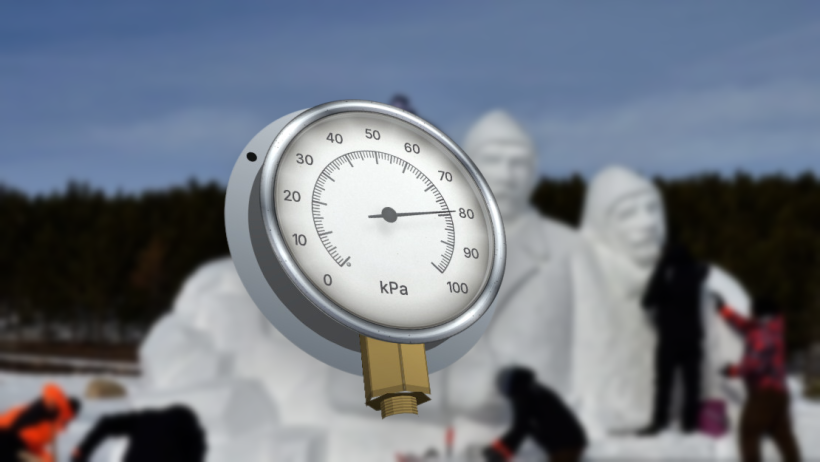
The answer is 80 kPa
